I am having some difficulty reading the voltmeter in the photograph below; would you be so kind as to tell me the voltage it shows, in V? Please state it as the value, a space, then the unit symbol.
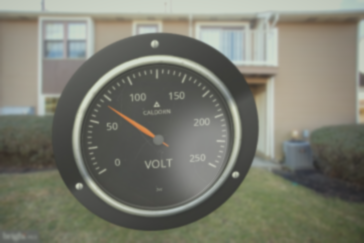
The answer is 70 V
